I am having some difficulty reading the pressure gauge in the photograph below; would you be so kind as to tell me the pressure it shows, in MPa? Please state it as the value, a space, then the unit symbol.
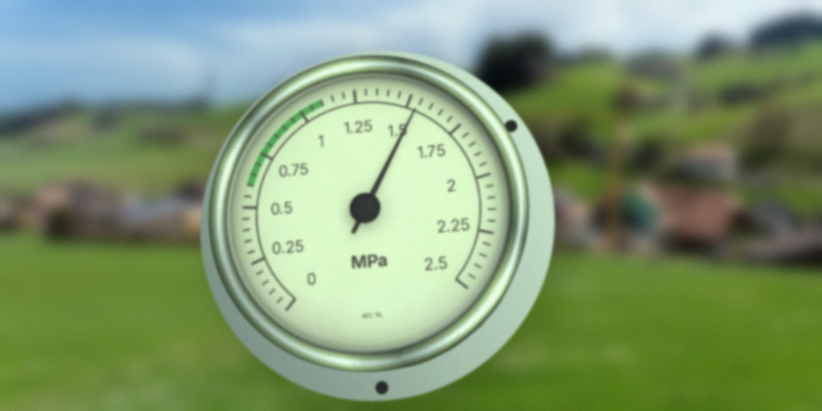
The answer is 1.55 MPa
